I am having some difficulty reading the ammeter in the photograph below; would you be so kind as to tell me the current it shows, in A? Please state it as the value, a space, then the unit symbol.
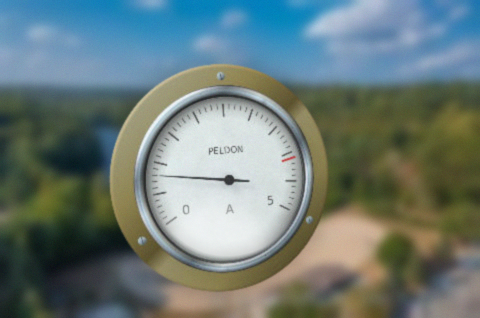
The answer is 0.8 A
